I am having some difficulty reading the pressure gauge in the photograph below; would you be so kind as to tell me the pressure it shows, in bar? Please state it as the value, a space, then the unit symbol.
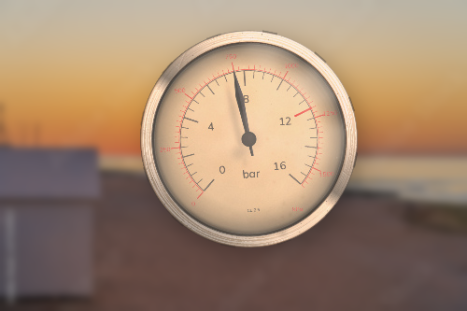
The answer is 7.5 bar
